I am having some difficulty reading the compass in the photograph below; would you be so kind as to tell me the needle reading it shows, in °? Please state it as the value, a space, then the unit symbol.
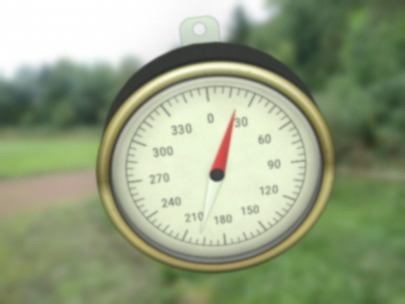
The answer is 20 °
